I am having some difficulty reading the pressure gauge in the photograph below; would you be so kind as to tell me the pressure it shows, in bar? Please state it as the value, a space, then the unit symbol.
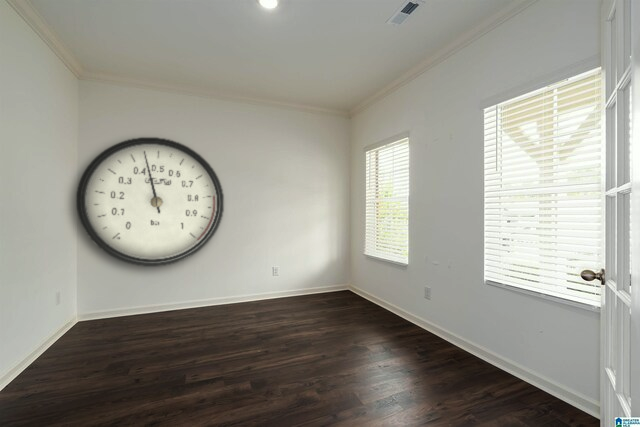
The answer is 0.45 bar
